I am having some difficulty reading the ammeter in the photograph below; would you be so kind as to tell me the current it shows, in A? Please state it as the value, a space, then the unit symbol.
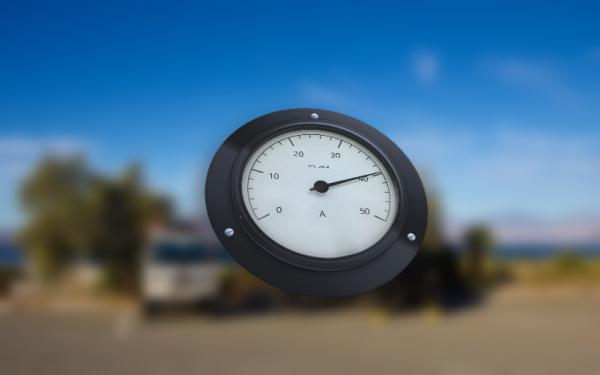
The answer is 40 A
